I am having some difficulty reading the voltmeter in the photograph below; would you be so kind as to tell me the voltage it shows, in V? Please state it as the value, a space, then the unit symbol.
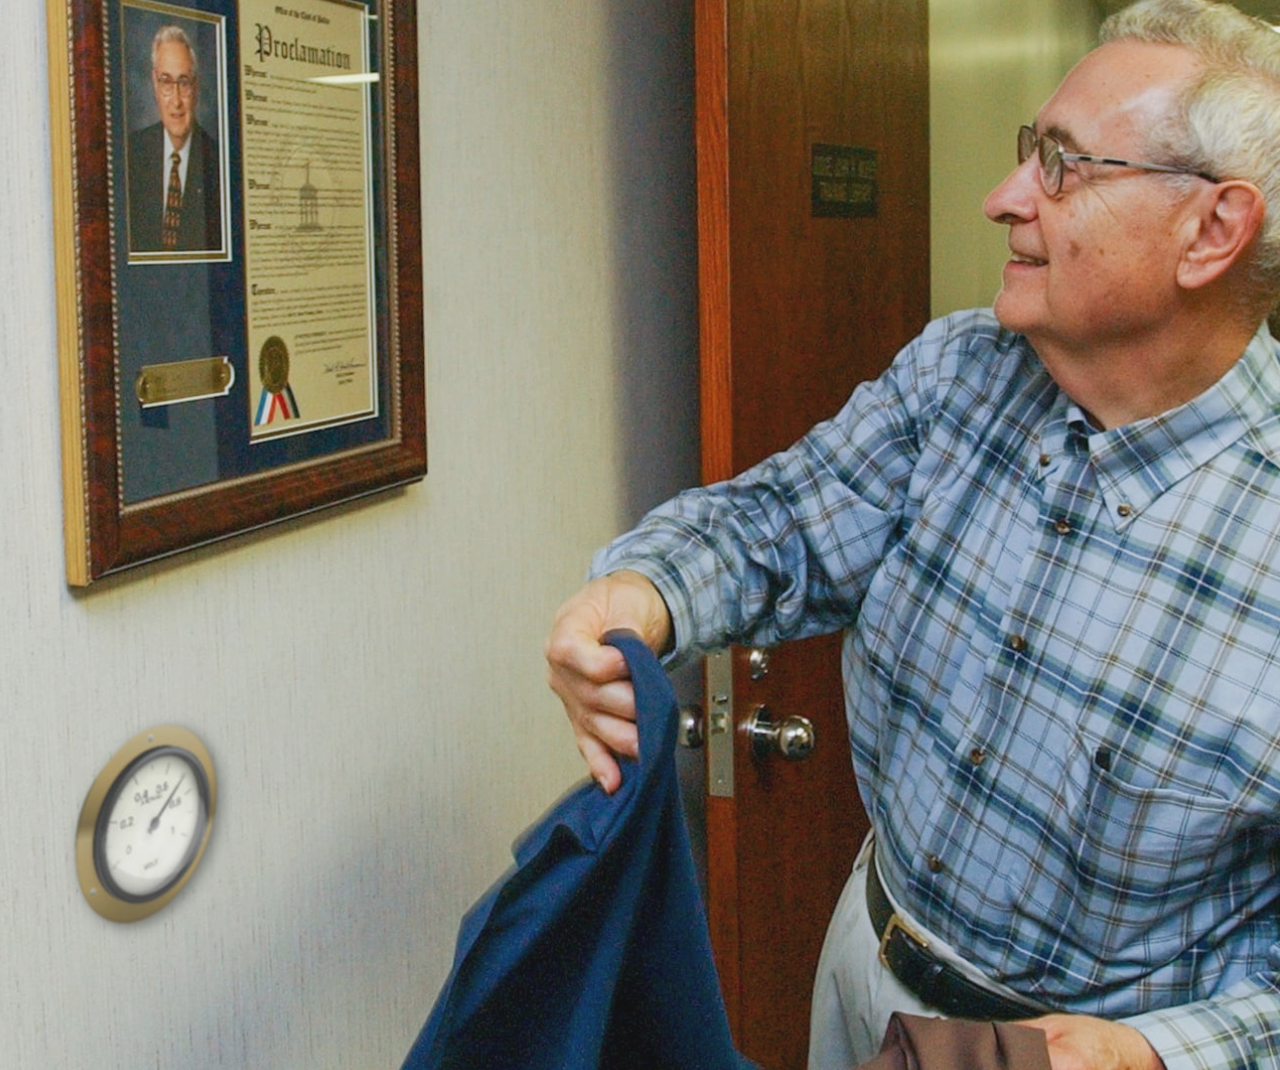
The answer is 0.7 V
